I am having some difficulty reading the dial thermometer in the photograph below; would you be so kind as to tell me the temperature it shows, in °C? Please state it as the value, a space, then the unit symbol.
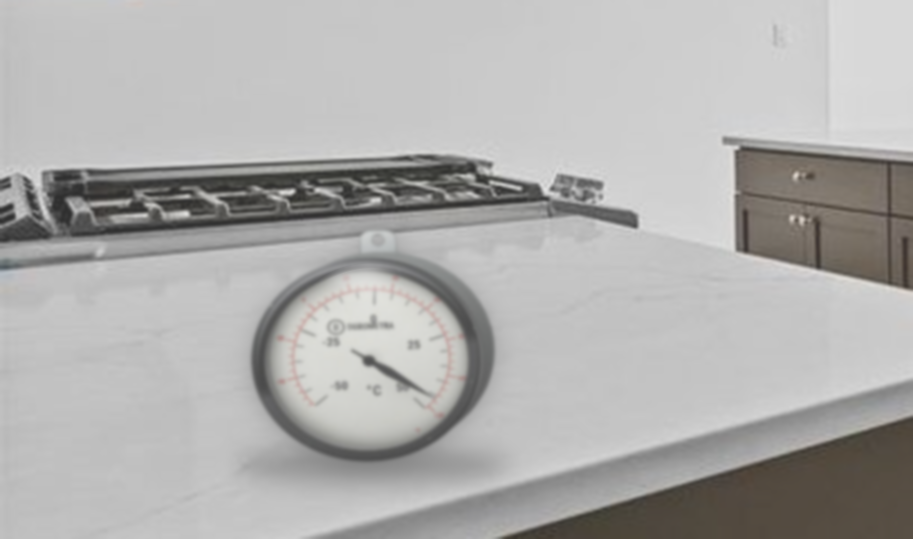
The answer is 45 °C
